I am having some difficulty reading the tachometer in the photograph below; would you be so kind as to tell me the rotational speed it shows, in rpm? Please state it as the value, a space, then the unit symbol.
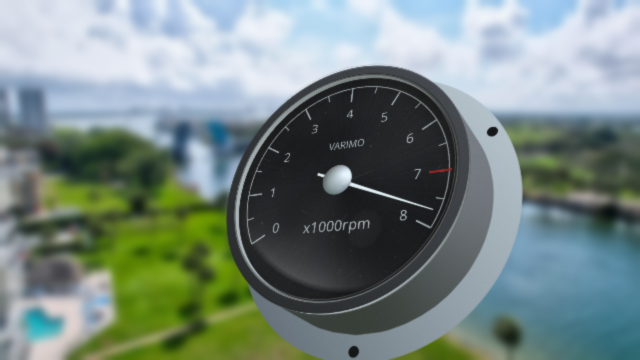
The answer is 7750 rpm
